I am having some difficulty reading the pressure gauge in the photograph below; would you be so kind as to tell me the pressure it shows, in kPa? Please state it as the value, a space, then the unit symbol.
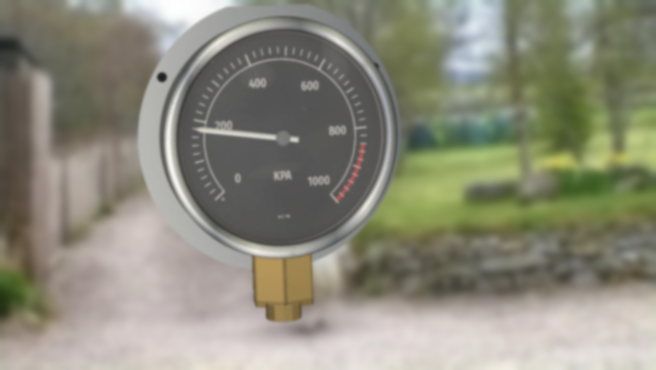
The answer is 180 kPa
